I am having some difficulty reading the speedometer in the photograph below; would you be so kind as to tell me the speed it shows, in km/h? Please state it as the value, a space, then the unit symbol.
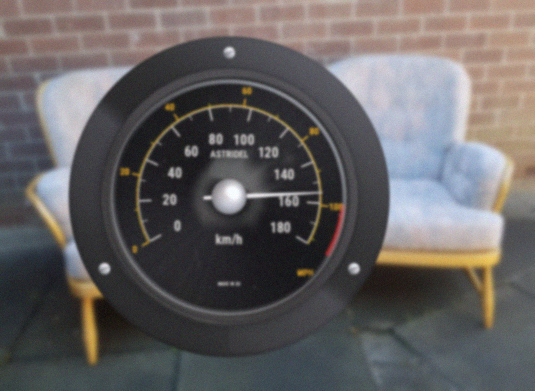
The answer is 155 km/h
